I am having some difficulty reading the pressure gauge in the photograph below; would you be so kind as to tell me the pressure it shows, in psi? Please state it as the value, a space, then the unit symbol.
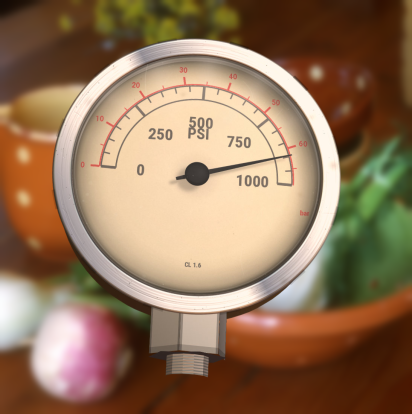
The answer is 900 psi
